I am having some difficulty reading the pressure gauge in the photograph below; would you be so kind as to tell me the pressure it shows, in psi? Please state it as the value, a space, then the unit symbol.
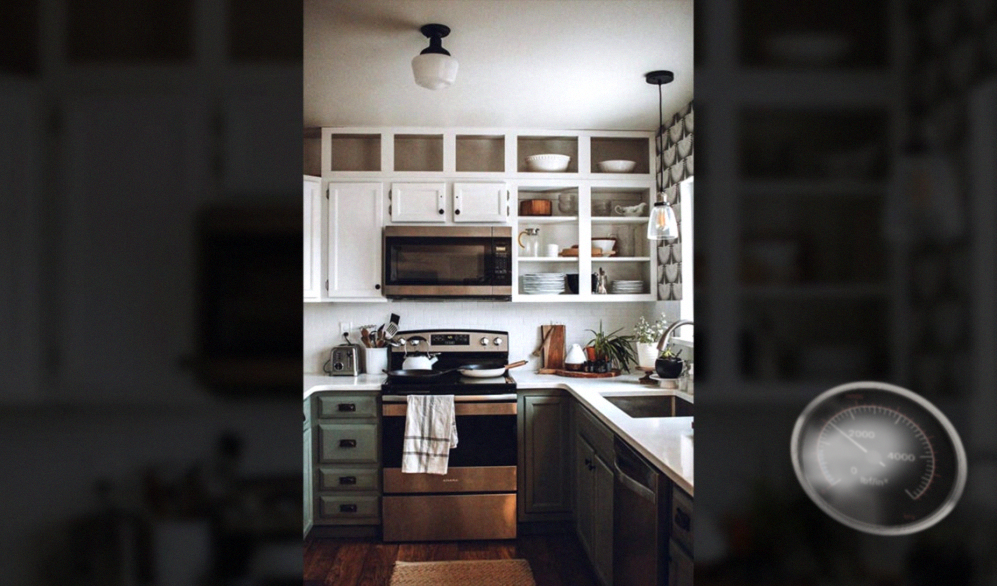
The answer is 1500 psi
